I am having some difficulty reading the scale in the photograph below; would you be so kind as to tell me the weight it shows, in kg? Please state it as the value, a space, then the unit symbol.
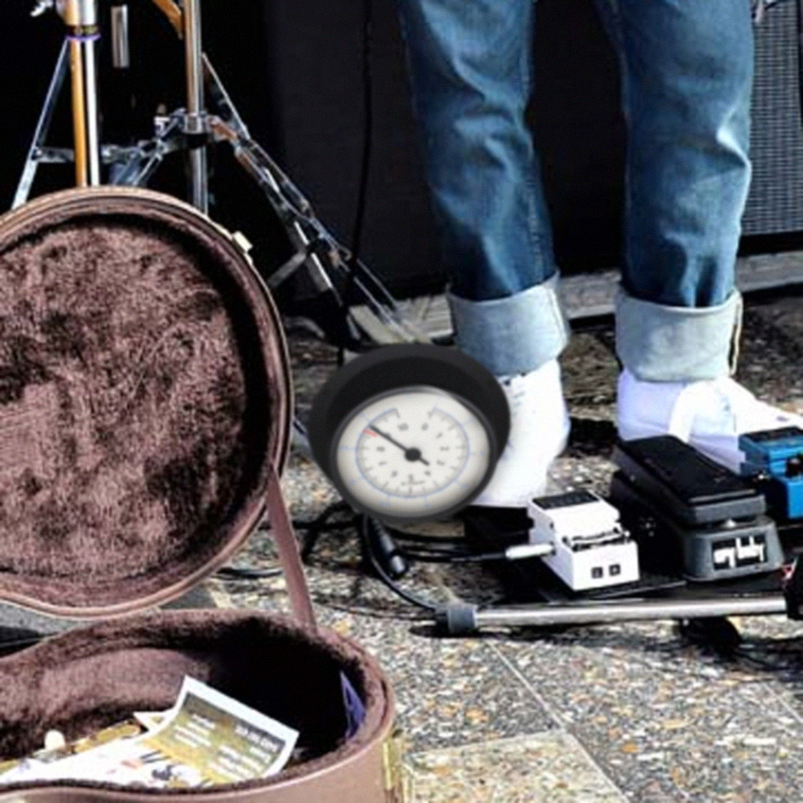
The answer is 9 kg
